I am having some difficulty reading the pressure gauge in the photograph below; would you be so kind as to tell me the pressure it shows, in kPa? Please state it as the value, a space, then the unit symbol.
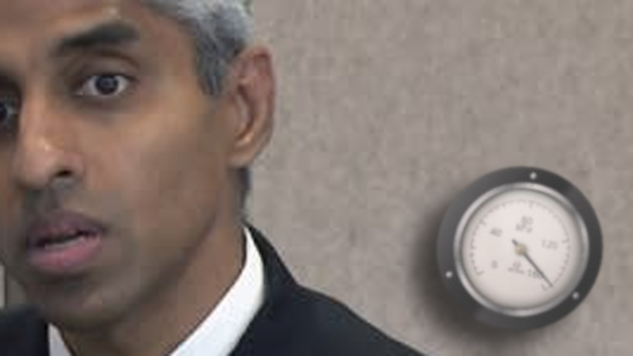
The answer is 155 kPa
